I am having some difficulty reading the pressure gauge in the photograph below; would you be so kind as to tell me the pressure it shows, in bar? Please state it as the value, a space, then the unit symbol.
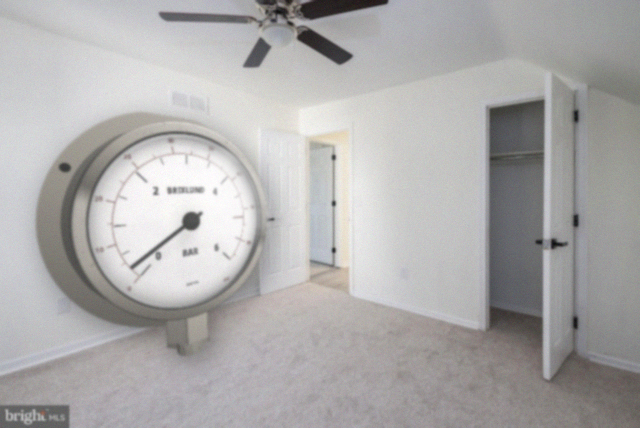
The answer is 0.25 bar
